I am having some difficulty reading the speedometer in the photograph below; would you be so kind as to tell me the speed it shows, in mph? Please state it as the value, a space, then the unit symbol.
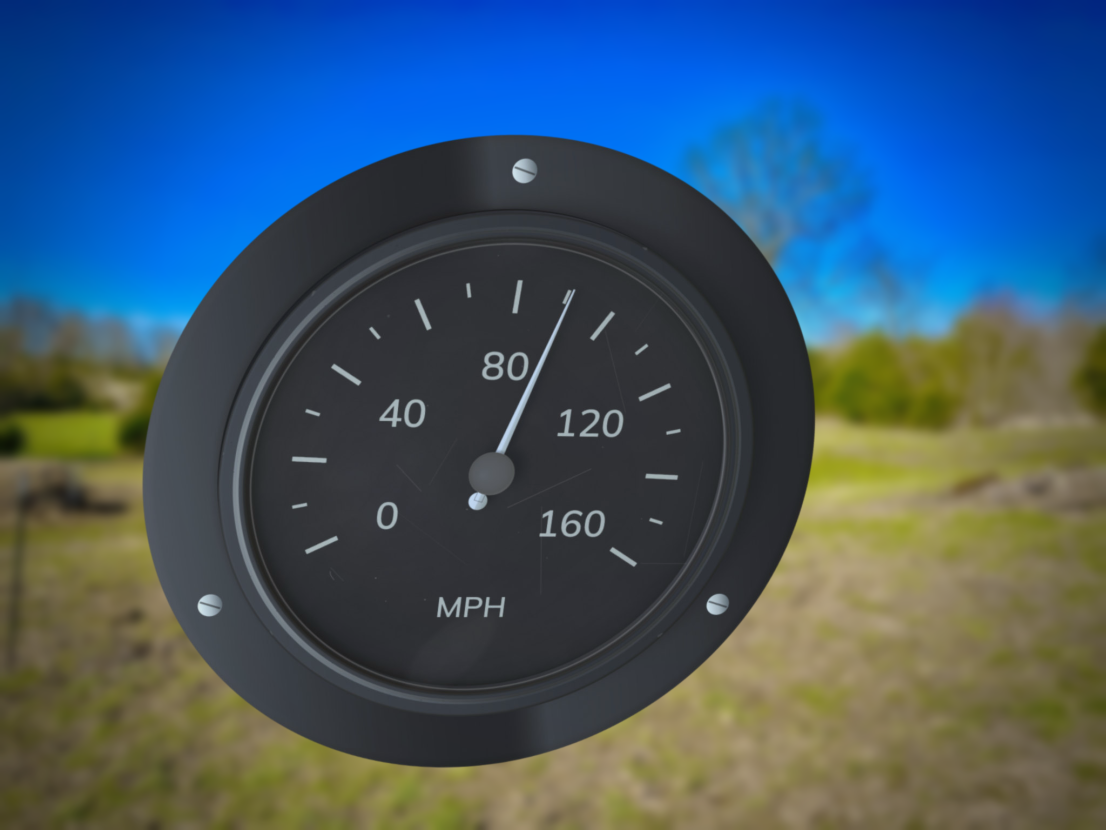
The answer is 90 mph
